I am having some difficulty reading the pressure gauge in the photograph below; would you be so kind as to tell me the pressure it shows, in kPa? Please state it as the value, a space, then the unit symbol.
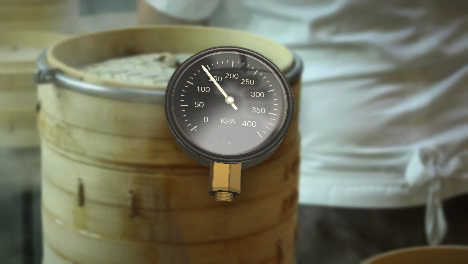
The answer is 140 kPa
